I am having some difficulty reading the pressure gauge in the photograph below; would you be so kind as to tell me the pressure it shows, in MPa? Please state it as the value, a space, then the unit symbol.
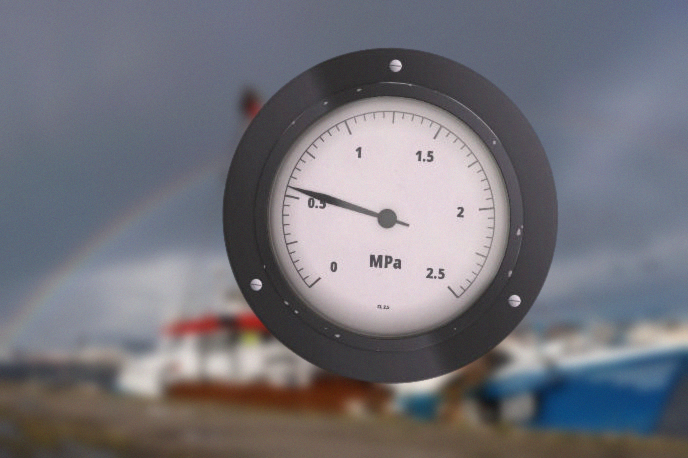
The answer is 0.55 MPa
